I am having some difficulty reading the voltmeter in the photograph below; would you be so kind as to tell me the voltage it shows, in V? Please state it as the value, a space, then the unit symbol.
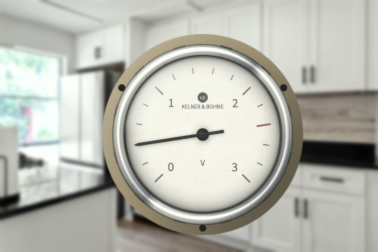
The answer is 0.4 V
